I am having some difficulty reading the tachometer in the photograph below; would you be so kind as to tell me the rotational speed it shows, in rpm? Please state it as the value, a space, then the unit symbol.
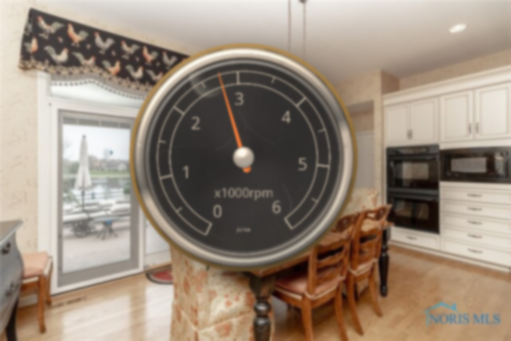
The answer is 2750 rpm
